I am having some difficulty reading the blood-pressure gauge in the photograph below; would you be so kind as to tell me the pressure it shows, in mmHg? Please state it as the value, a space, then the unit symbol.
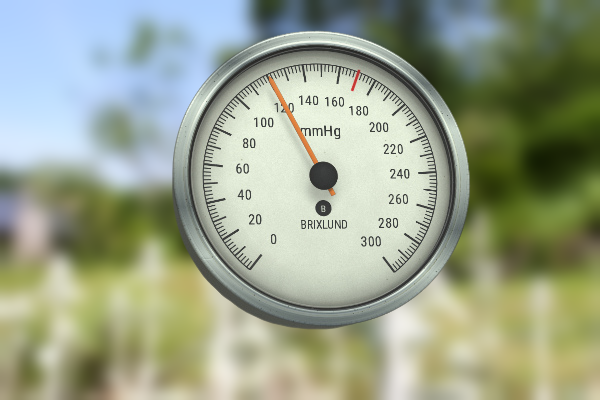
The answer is 120 mmHg
